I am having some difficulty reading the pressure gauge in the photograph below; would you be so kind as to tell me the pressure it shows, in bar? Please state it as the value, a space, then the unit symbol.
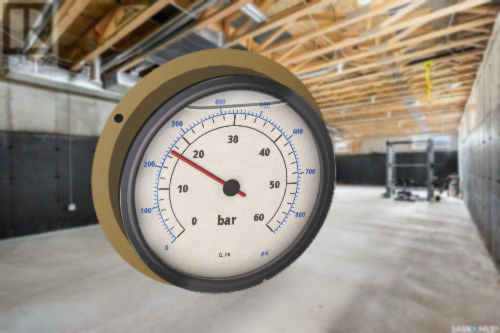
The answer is 17 bar
